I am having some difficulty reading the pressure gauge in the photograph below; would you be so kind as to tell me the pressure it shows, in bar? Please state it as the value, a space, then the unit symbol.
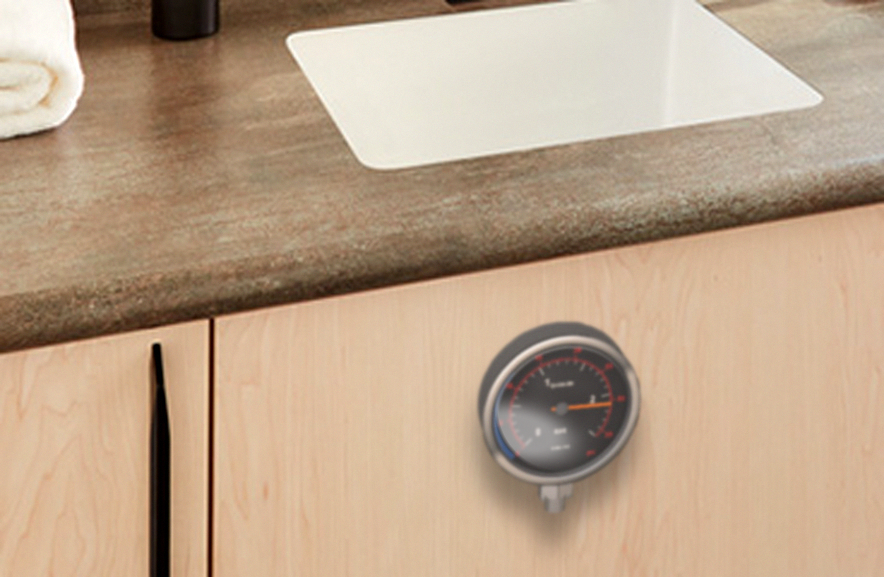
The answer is 2.1 bar
